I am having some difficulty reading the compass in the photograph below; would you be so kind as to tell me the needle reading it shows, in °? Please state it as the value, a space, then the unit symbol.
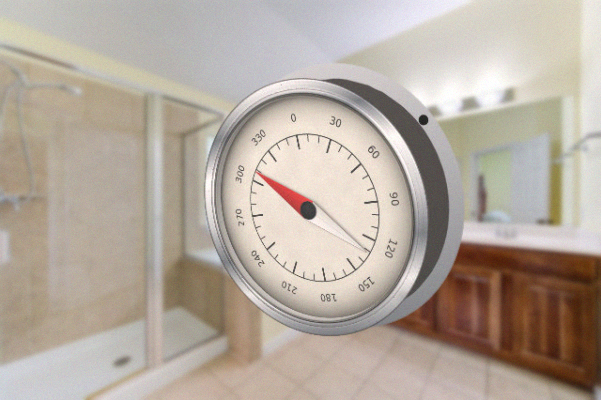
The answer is 310 °
